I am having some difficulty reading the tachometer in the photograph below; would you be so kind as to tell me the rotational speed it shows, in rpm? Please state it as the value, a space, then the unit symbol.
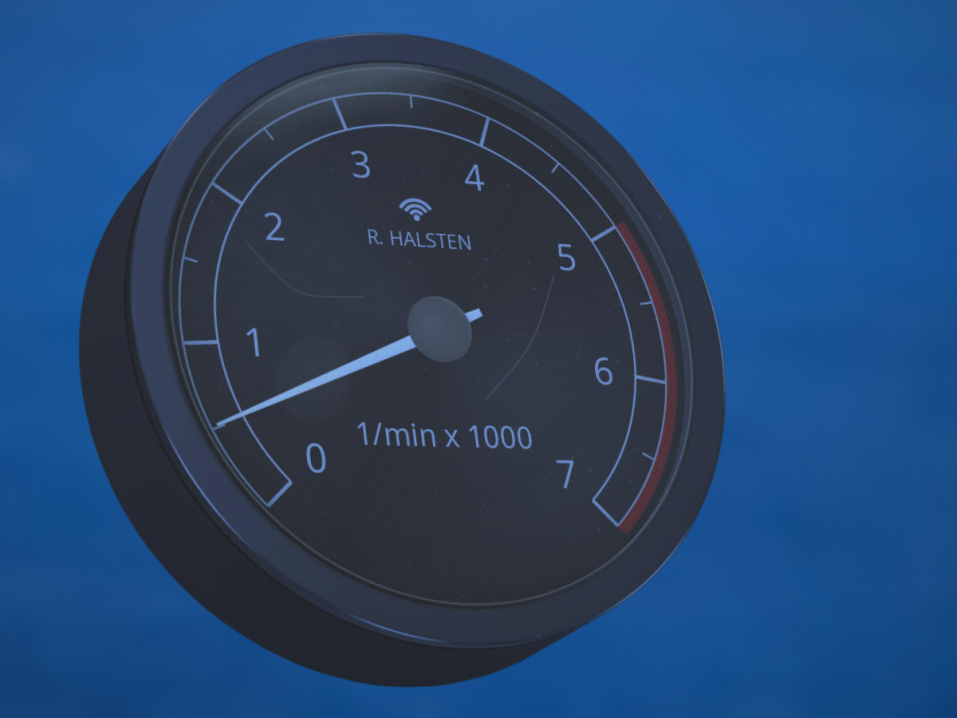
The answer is 500 rpm
